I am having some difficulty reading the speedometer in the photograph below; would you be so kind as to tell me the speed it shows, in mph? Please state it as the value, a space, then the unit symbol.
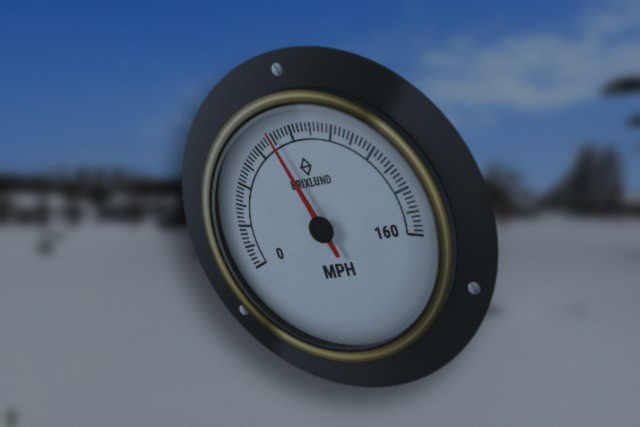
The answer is 70 mph
